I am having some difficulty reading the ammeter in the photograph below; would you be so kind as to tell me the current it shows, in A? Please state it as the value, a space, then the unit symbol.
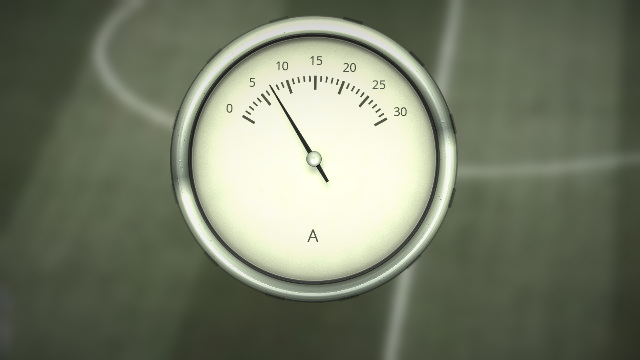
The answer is 7 A
